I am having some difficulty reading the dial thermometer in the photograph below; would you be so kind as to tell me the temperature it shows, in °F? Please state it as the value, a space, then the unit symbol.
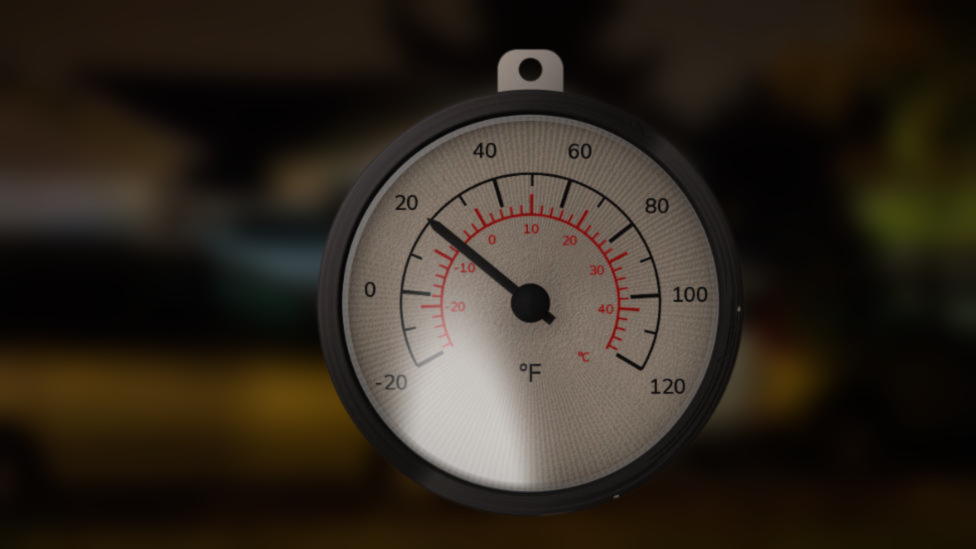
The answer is 20 °F
